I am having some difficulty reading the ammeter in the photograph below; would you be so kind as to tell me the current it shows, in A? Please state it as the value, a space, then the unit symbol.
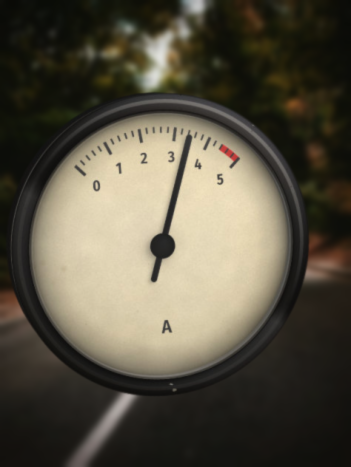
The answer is 3.4 A
